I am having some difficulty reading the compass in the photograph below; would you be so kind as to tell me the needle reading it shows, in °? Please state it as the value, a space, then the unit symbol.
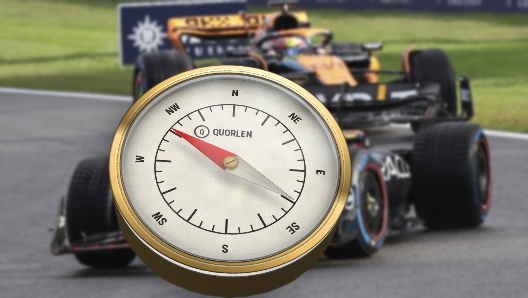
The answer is 300 °
